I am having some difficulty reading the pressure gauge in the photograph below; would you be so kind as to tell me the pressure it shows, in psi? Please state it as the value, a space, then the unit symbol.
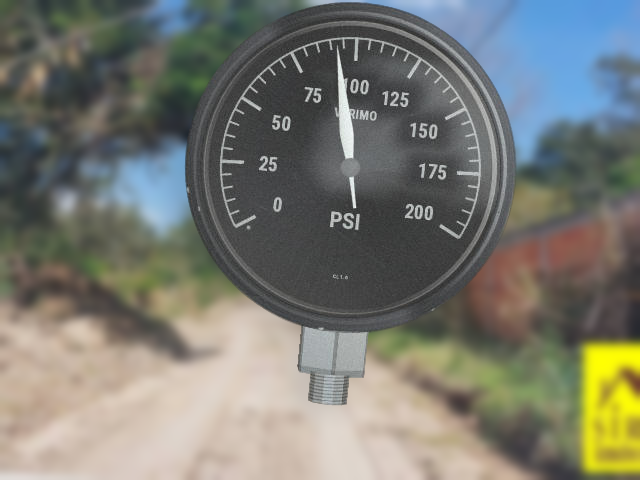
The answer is 92.5 psi
